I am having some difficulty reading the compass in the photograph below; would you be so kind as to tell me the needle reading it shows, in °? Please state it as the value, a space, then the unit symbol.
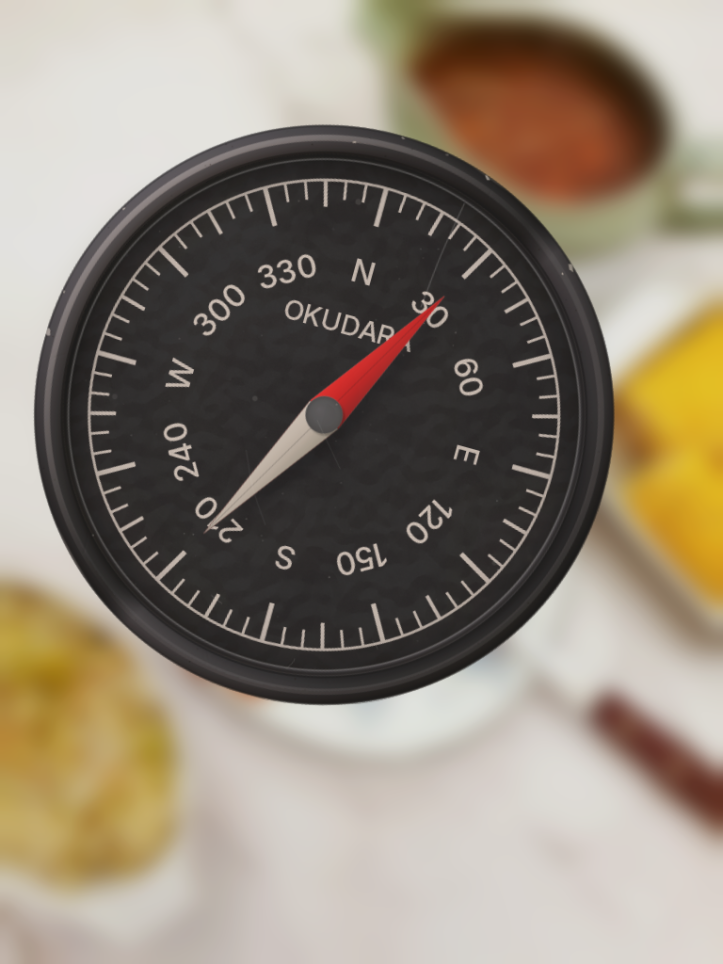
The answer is 30 °
